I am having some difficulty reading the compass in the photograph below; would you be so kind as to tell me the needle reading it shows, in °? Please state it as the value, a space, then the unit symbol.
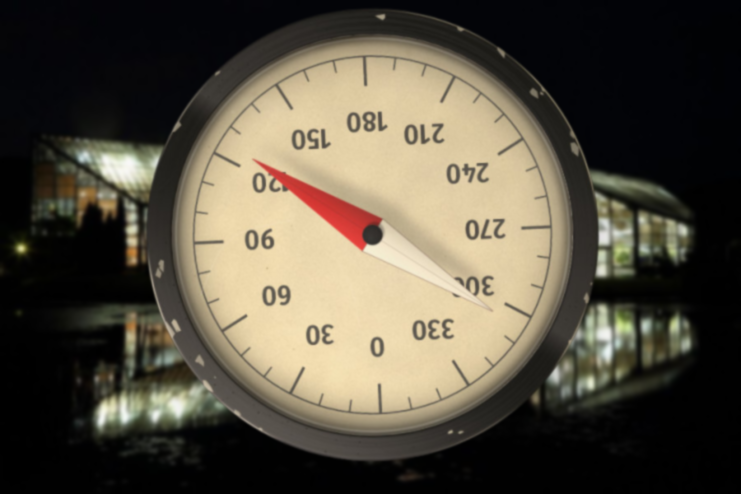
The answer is 125 °
